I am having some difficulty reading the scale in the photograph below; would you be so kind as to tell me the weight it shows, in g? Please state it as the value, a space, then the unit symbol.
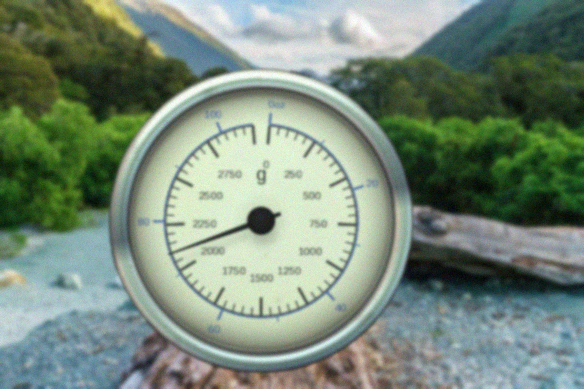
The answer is 2100 g
